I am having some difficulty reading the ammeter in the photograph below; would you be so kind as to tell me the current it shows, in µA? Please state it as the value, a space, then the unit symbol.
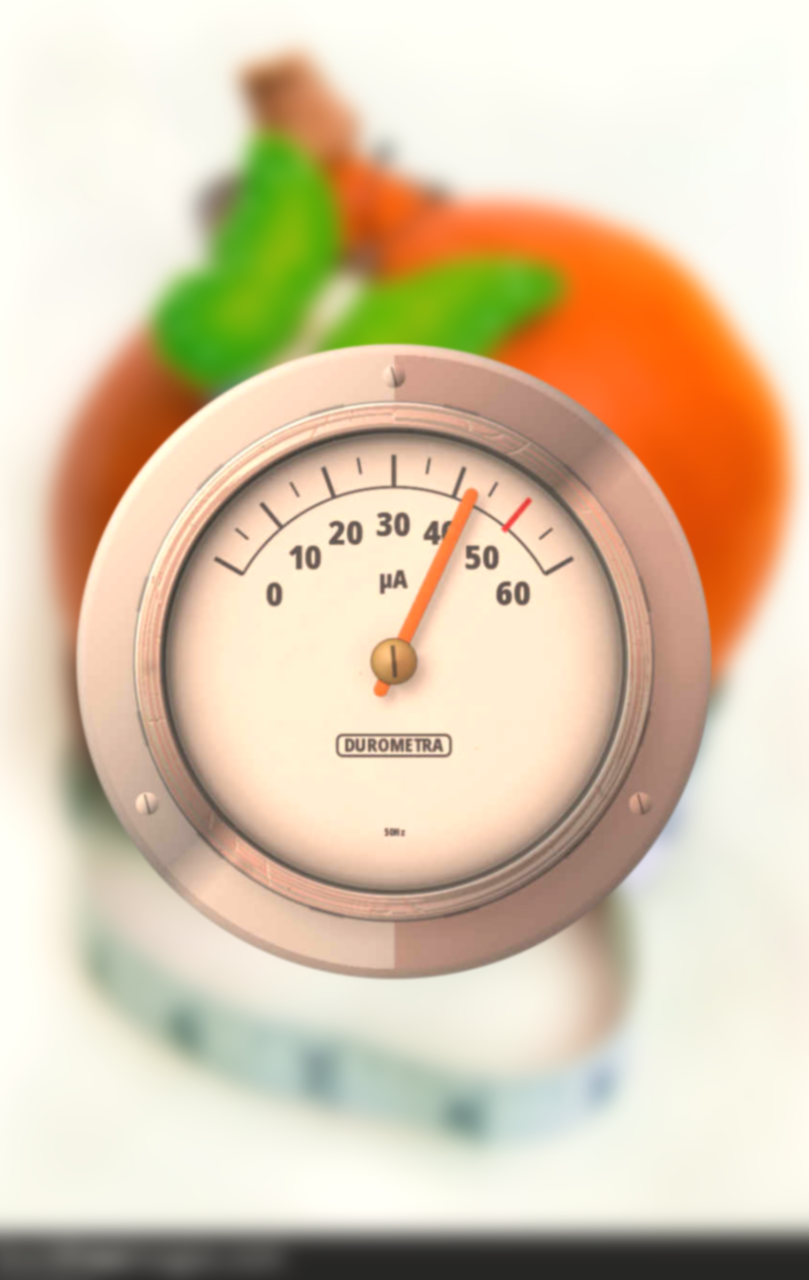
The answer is 42.5 µA
